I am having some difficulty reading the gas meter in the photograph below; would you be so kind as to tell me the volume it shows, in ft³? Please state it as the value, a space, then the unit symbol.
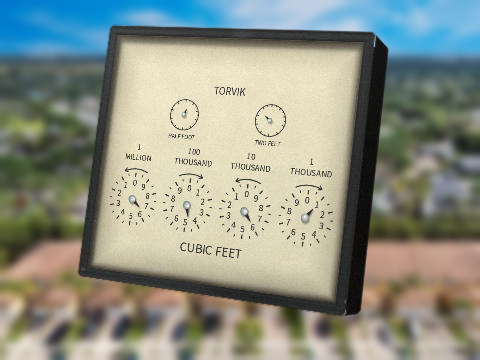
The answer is 646100 ft³
